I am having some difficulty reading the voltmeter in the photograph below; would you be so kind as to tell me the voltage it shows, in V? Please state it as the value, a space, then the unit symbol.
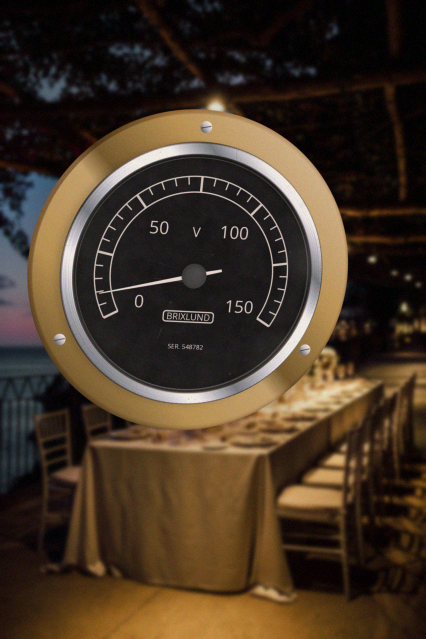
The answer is 10 V
